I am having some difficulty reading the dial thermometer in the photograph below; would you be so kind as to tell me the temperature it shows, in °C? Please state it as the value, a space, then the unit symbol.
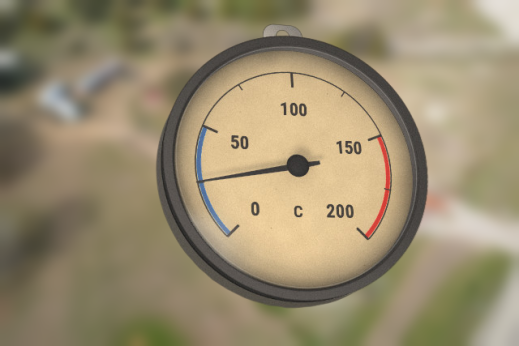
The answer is 25 °C
